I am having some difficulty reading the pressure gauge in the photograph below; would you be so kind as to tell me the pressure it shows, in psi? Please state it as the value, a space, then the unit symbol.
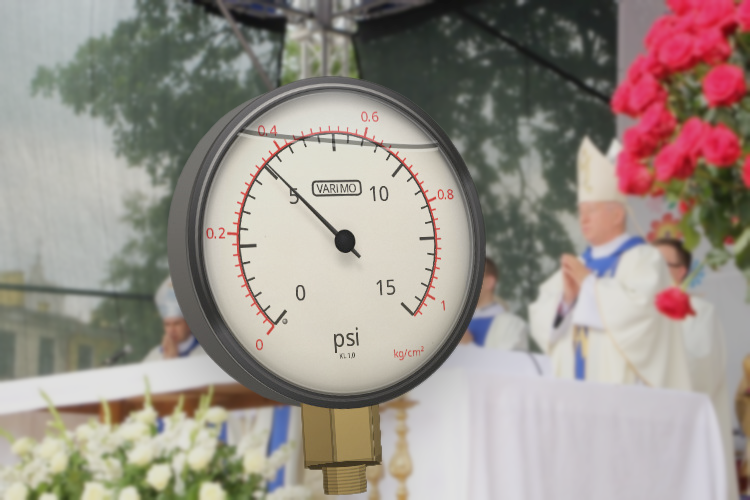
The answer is 5 psi
